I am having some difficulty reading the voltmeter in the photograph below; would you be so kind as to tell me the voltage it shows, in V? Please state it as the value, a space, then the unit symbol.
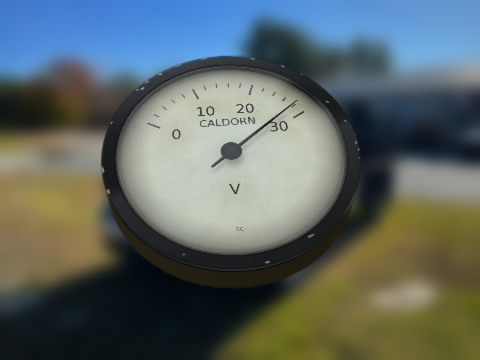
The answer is 28 V
